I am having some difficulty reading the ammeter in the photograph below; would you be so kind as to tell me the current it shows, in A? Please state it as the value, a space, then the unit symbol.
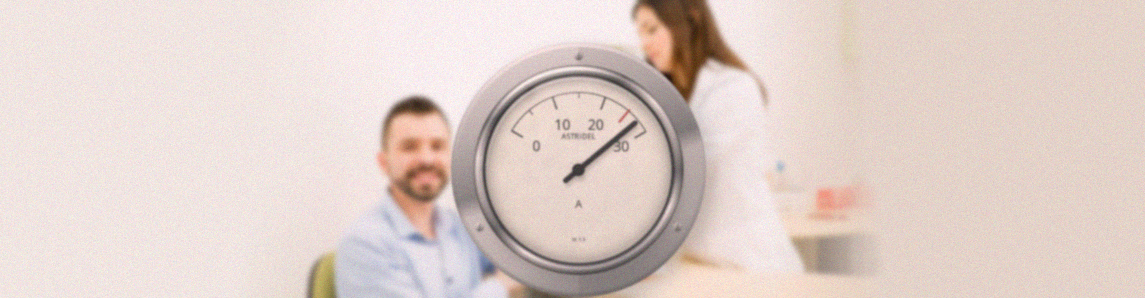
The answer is 27.5 A
